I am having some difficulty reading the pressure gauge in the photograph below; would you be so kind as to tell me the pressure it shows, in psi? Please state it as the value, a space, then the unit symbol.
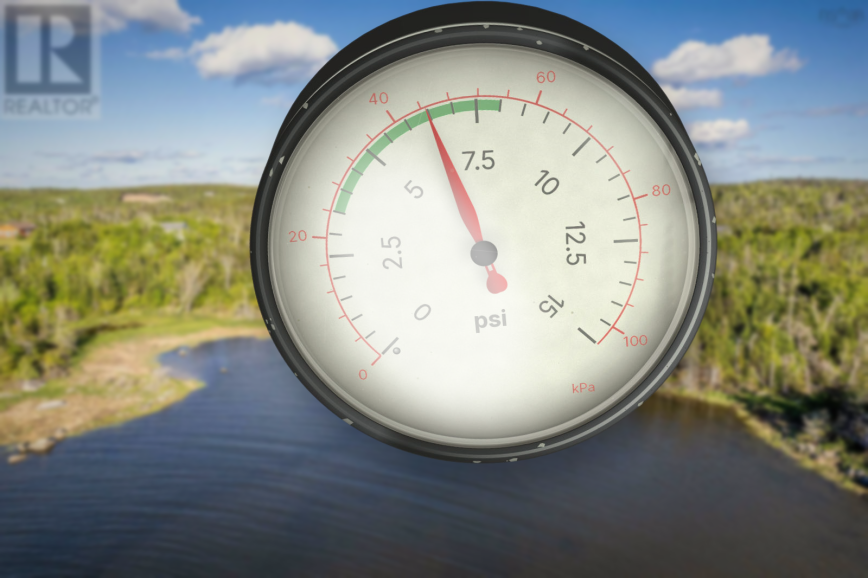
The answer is 6.5 psi
